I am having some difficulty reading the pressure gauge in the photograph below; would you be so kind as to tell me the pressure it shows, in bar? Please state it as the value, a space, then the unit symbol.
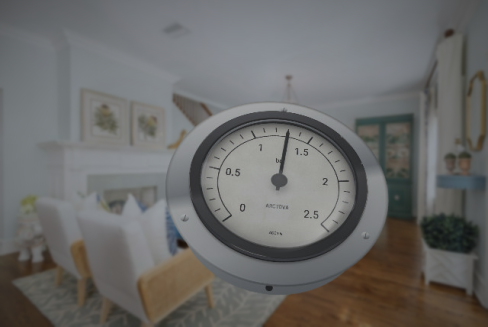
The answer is 1.3 bar
